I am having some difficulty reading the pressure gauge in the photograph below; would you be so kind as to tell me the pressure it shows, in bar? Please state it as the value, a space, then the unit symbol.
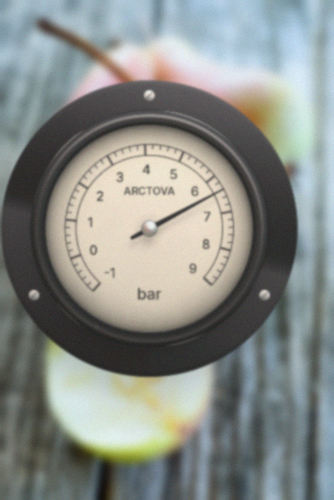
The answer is 6.4 bar
